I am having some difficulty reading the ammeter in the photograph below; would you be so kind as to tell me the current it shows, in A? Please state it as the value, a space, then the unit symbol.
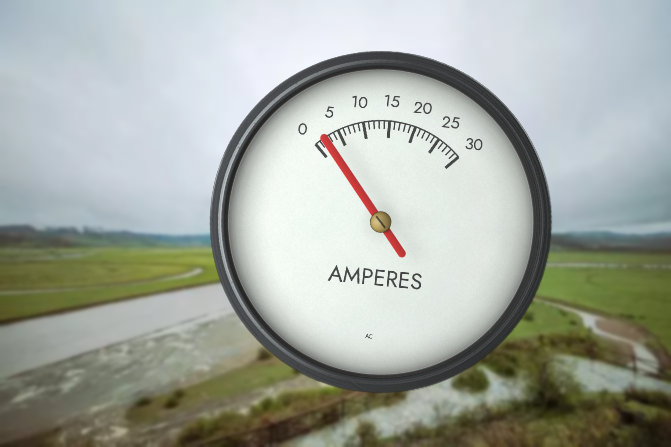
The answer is 2 A
